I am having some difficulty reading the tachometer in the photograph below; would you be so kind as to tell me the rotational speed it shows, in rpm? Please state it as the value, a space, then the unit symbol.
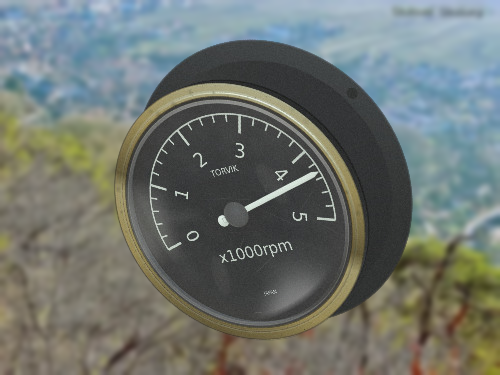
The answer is 4300 rpm
